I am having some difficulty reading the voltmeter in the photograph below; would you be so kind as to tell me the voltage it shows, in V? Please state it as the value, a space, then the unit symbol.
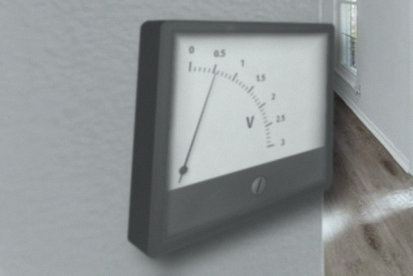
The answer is 0.5 V
